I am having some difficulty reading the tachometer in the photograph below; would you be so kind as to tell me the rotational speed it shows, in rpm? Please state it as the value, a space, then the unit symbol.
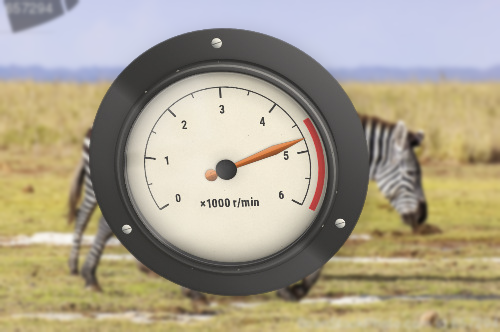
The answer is 4750 rpm
